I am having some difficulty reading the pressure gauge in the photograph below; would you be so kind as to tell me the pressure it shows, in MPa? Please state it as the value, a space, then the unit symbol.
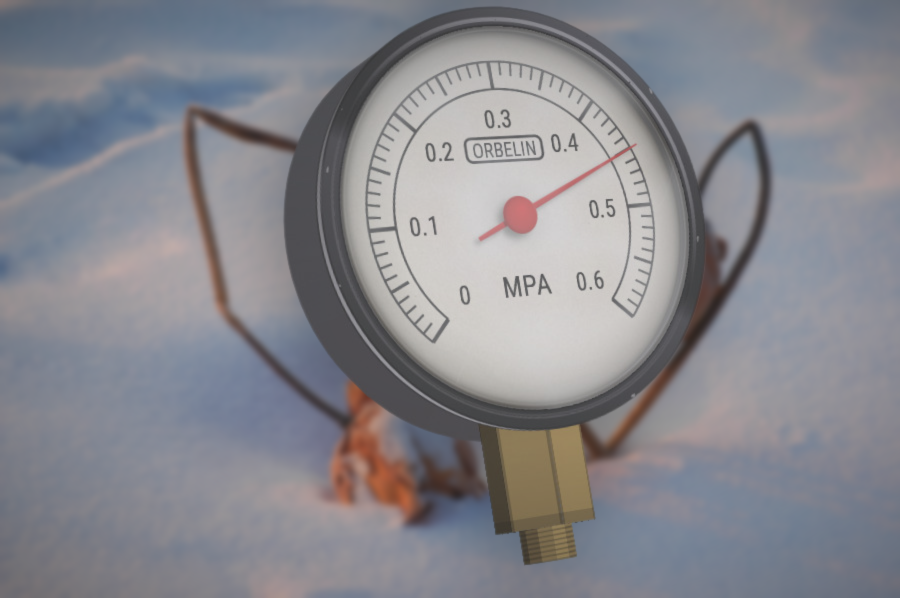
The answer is 0.45 MPa
